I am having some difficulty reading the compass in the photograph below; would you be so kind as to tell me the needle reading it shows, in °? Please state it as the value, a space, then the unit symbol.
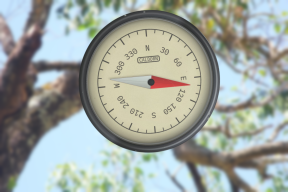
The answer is 100 °
